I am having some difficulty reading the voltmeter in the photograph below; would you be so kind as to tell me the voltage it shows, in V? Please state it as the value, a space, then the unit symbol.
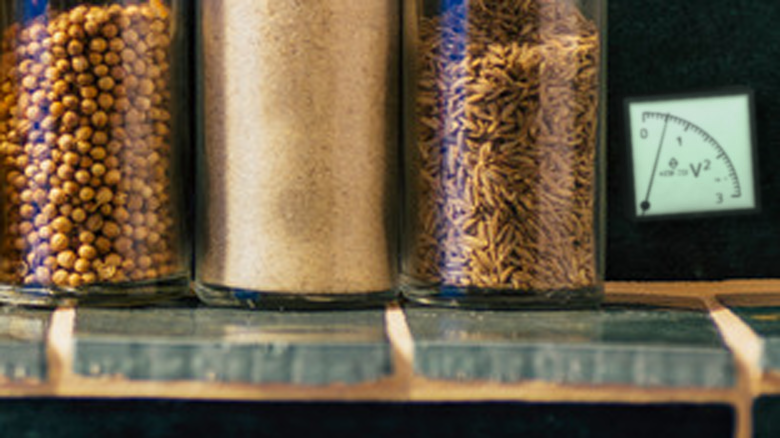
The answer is 0.5 V
